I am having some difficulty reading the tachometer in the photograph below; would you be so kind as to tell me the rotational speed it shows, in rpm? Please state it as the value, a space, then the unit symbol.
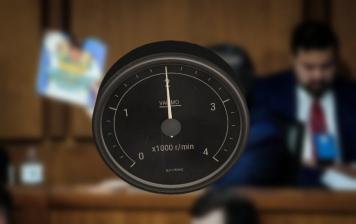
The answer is 2000 rpm
